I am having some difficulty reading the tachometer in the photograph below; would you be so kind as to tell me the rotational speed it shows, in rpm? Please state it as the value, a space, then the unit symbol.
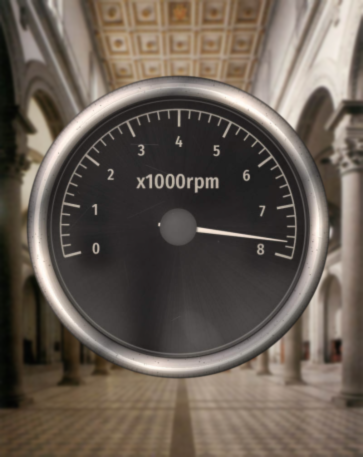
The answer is 7700 rpm
